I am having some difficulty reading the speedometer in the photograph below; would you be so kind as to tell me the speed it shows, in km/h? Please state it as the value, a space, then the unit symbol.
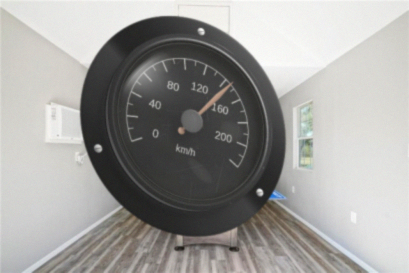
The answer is 145 km/h
